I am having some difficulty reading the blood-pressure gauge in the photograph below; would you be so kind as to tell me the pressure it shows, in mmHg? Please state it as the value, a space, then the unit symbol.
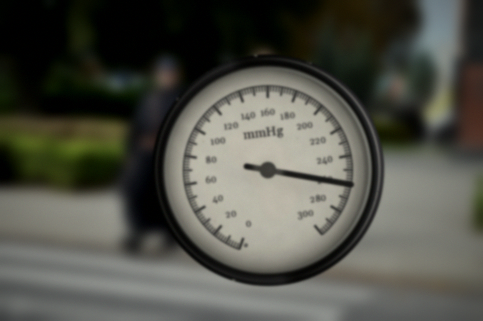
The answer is 260 mmHg
